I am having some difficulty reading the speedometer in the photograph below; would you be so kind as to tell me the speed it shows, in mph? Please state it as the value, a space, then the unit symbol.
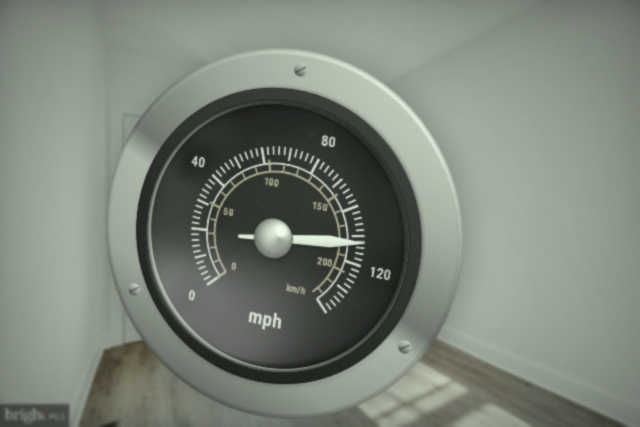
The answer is 112 mph
